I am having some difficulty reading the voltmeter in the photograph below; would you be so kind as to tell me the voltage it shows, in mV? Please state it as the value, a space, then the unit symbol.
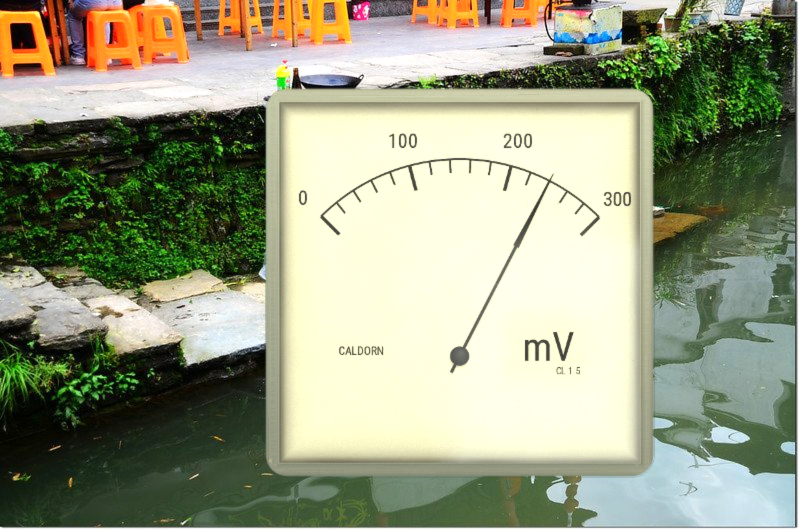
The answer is 240 mV
